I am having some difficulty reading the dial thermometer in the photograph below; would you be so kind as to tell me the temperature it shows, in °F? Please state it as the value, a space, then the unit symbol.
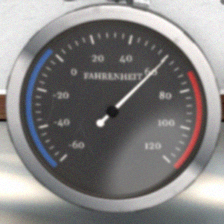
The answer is 60 °F
